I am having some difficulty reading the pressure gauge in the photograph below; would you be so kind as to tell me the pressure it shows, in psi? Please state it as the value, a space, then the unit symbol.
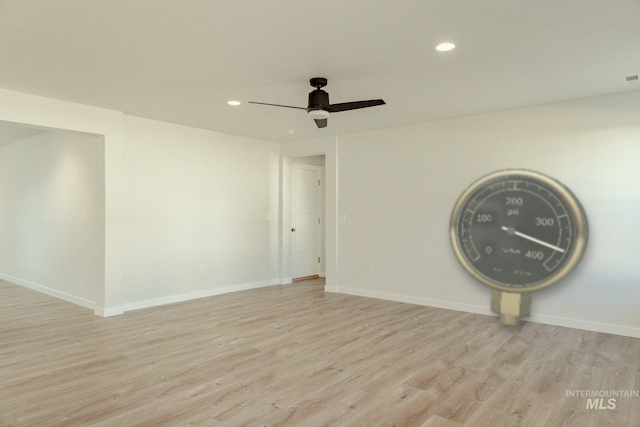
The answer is 360 psi
